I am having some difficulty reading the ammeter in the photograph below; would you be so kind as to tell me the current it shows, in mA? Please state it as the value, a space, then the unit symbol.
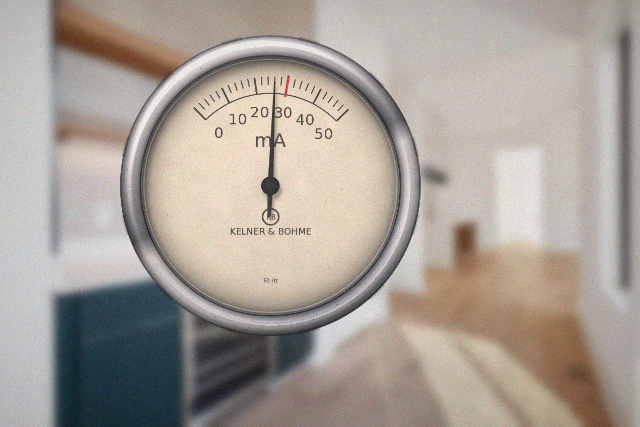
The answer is 26 mA
